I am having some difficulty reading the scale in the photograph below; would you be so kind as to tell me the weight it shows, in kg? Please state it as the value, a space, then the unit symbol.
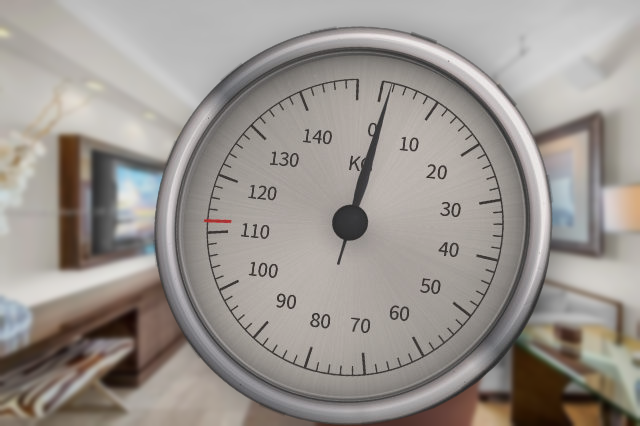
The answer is 2 kg
